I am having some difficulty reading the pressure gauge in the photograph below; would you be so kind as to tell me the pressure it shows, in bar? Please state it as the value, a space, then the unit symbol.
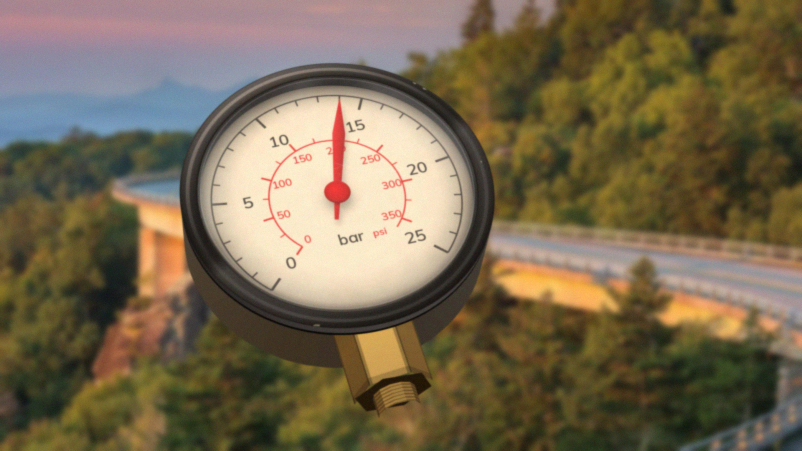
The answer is 14 bar
